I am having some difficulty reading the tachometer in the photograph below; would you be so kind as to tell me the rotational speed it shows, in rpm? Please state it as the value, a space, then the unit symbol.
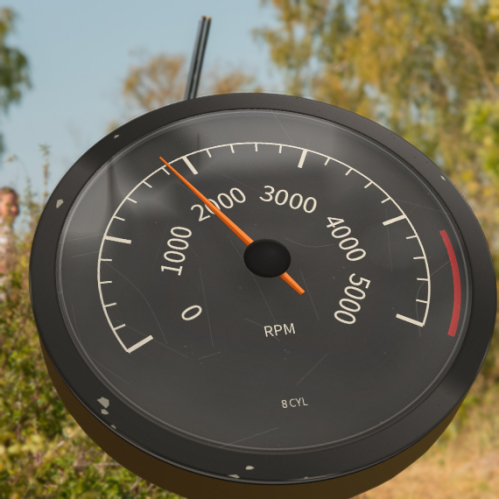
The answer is 1800 rpm
